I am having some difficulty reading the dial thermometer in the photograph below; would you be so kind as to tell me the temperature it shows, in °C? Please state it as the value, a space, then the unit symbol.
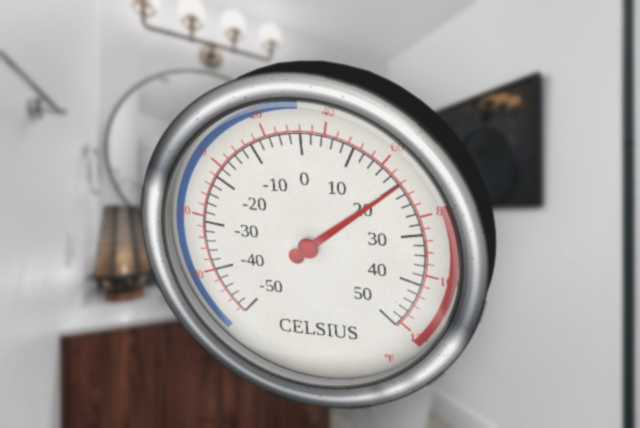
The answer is 20 °C
